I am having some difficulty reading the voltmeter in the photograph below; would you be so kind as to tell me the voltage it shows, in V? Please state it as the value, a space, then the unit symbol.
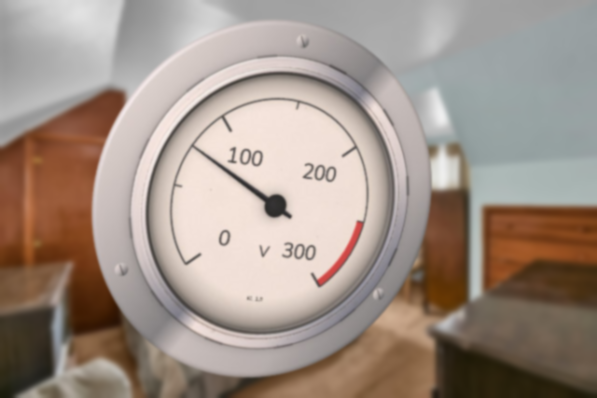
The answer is 75 V
